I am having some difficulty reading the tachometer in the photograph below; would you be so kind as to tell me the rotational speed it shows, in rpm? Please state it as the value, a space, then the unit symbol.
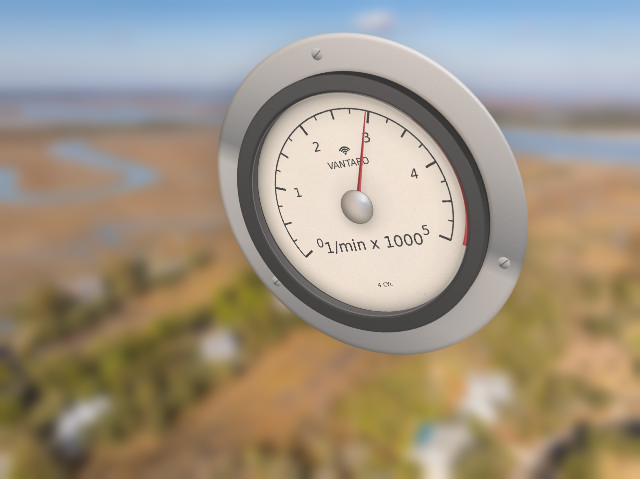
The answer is 3000 rpm
